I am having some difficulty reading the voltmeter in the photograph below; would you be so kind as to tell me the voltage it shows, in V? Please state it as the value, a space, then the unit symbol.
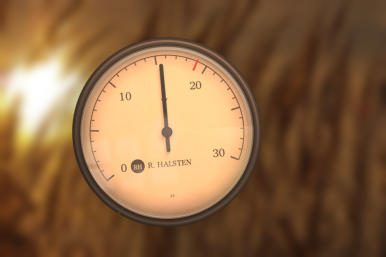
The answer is 15.5 V
